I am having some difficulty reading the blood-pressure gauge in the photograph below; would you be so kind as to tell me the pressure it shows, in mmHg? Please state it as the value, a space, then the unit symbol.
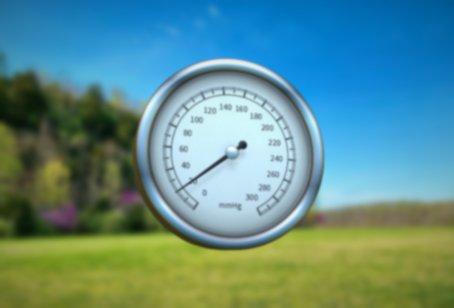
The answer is 20 mmHg
